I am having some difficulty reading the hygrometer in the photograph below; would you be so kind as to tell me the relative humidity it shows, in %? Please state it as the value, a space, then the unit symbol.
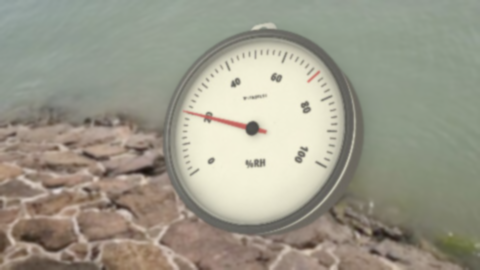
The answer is 20 %
